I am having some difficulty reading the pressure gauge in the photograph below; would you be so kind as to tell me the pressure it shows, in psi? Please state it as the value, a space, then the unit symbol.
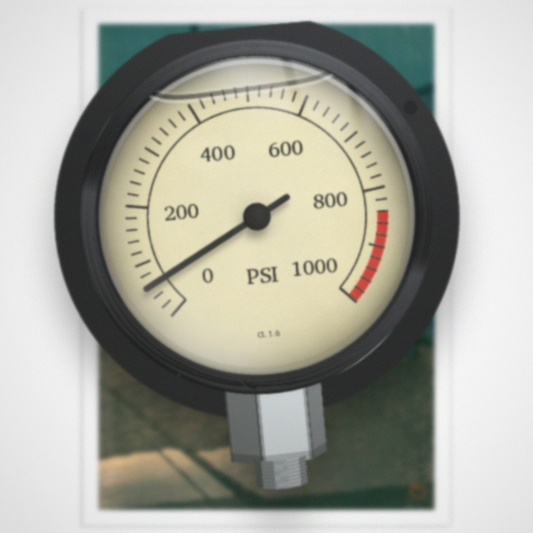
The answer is 60 psi
